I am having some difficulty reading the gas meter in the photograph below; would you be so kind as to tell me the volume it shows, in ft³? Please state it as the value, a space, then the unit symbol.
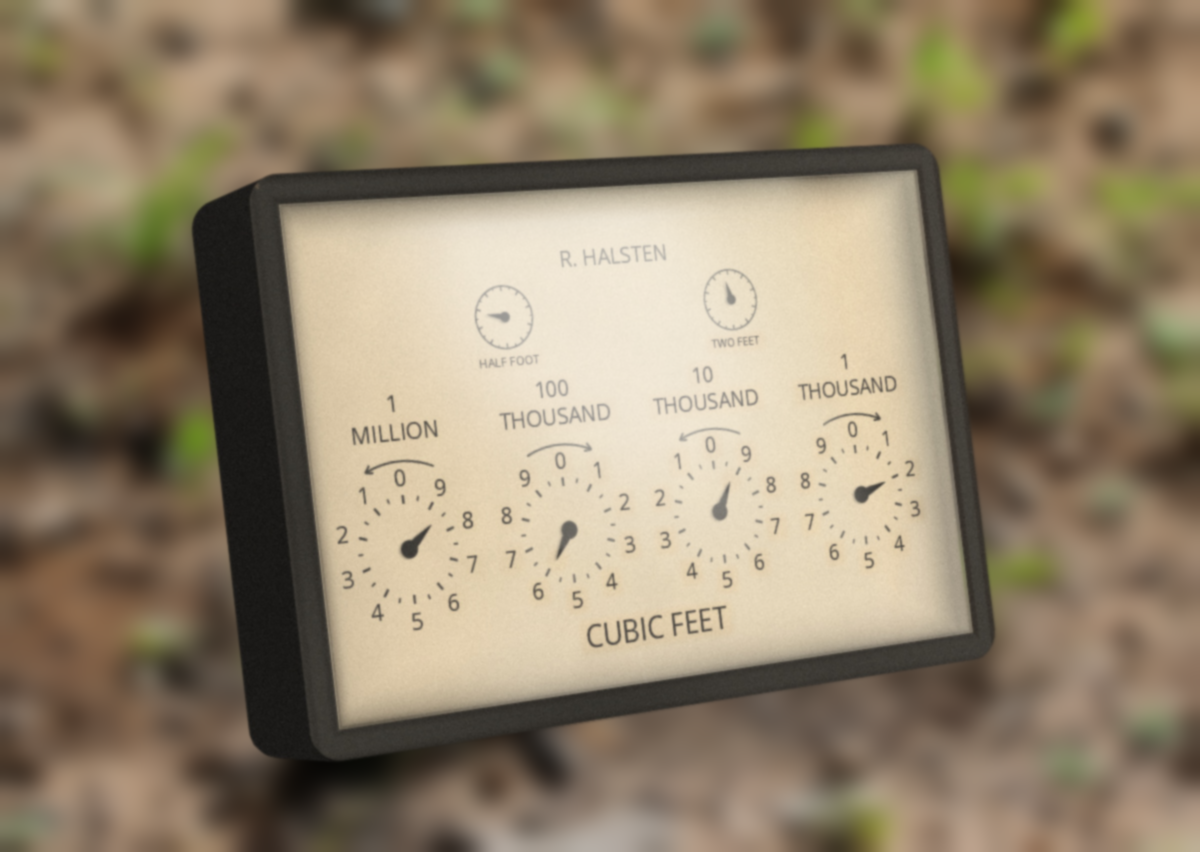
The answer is 859200 ft³
